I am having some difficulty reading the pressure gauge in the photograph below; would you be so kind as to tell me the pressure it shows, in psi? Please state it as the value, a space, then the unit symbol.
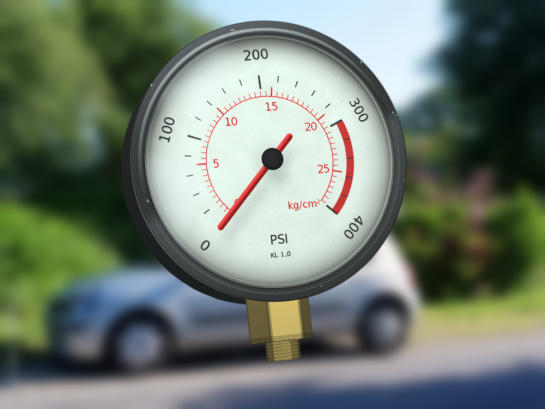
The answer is 0 psi
